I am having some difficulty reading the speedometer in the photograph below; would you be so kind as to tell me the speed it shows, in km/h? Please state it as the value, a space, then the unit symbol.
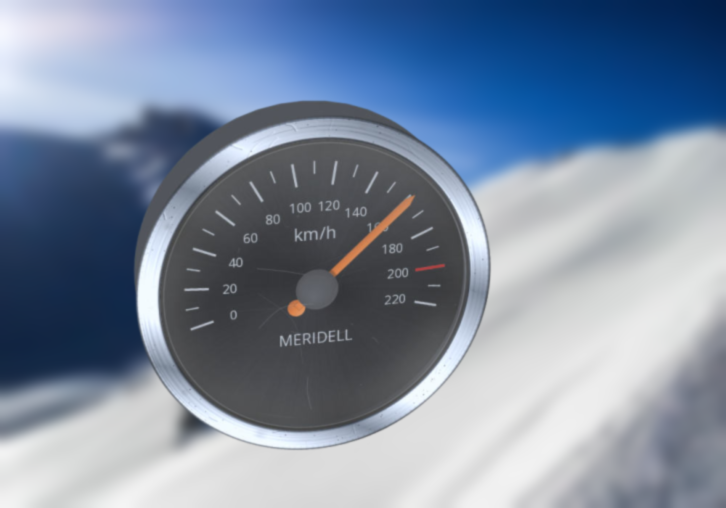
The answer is 160 km/h
